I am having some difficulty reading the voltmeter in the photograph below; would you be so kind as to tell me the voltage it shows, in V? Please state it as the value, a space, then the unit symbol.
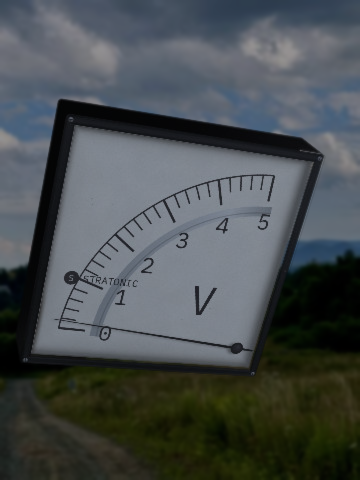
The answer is 0.2 V
